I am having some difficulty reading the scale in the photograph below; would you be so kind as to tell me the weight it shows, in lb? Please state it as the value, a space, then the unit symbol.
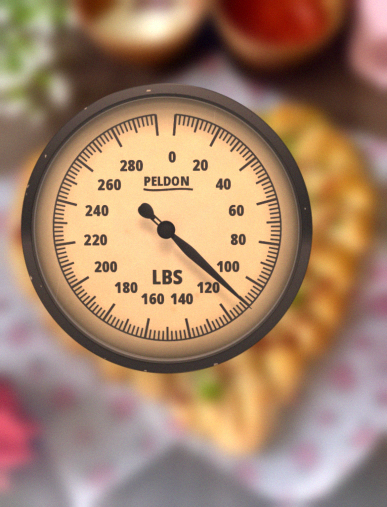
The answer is 110 lb
